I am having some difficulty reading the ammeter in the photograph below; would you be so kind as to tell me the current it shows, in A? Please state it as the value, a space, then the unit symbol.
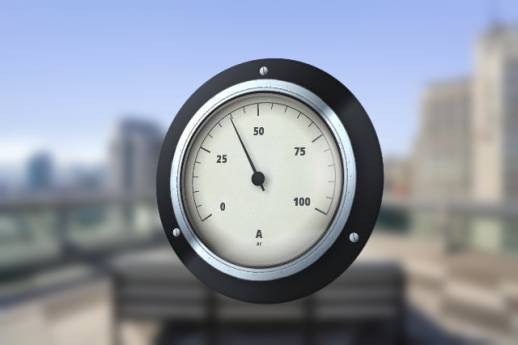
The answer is 40 A
